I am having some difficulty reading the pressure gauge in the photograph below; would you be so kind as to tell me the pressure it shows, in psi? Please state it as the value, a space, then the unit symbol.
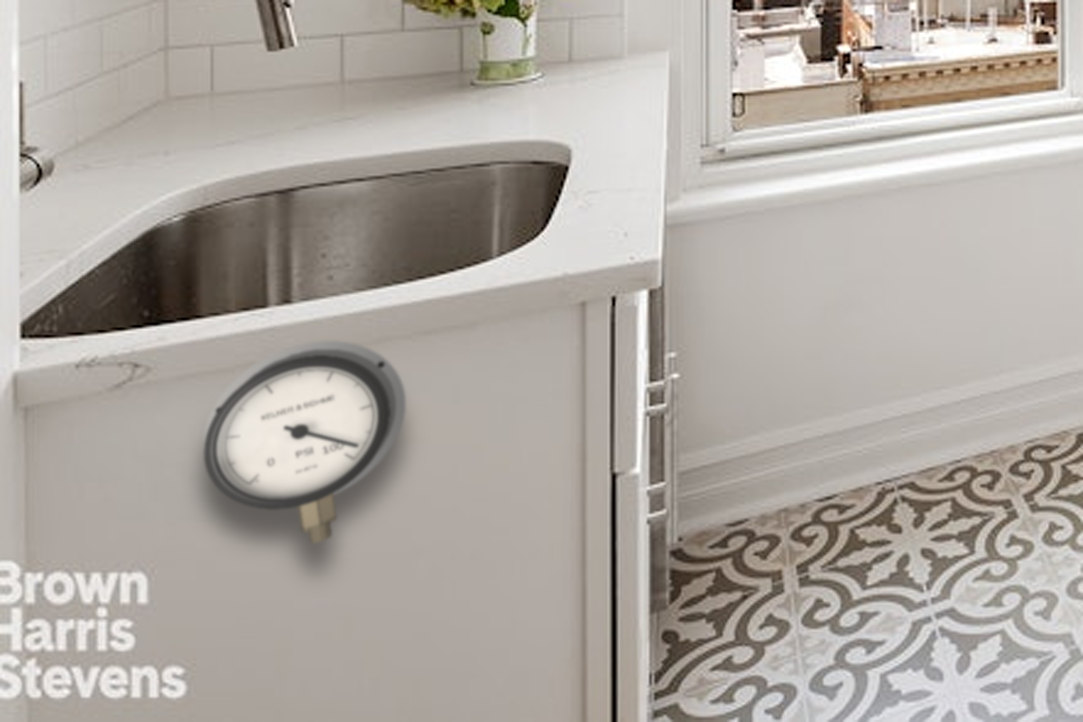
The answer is 95 psi
